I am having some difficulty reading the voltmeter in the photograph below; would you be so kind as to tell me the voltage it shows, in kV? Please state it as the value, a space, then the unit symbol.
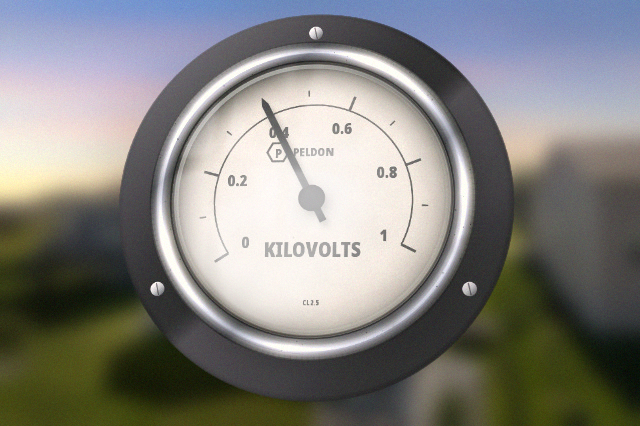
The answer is 0.4 kV
